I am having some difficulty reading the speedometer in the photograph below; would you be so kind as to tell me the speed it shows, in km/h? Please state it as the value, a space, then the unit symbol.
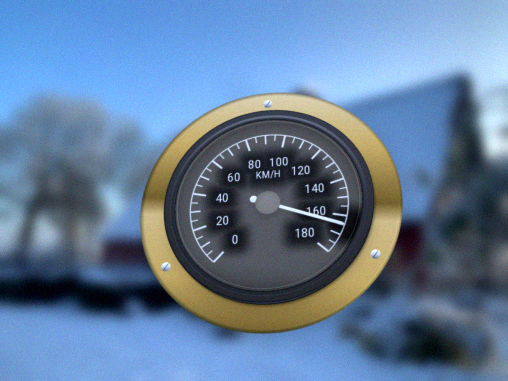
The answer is 165 km/h
